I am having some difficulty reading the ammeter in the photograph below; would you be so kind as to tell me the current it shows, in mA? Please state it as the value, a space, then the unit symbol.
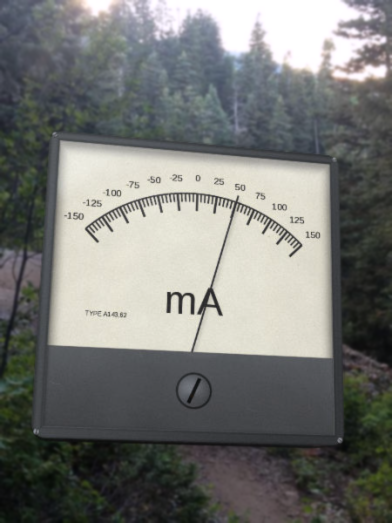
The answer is 50 mA
